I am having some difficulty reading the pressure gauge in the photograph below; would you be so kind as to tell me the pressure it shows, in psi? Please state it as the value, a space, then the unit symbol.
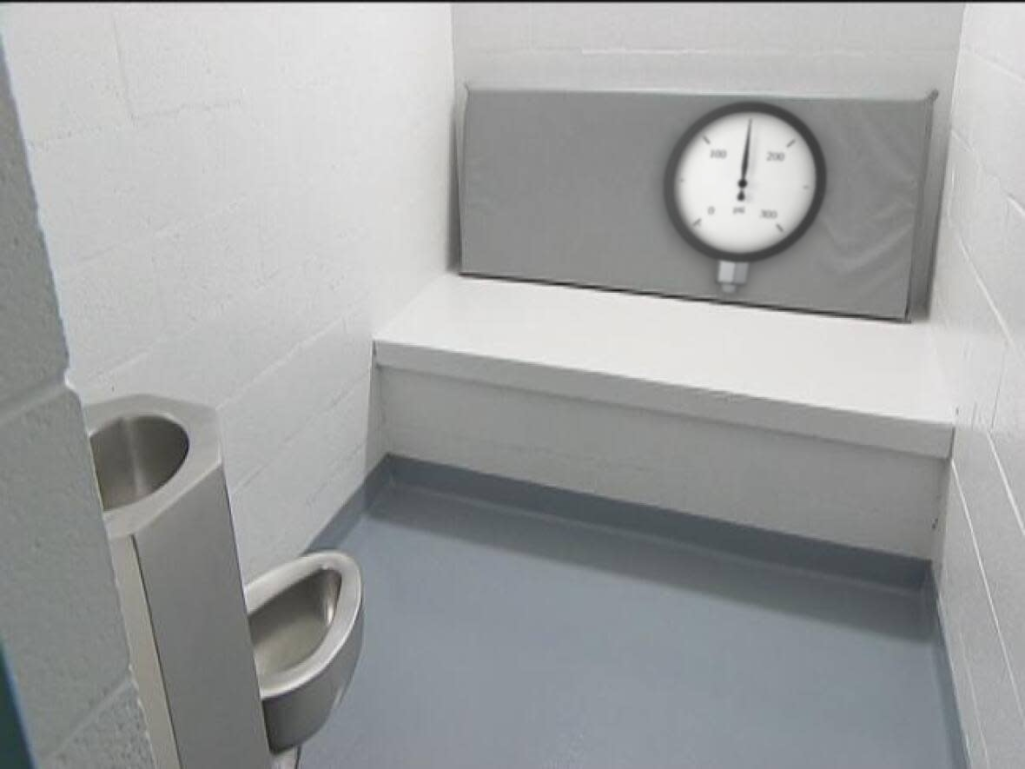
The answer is 150 psi
